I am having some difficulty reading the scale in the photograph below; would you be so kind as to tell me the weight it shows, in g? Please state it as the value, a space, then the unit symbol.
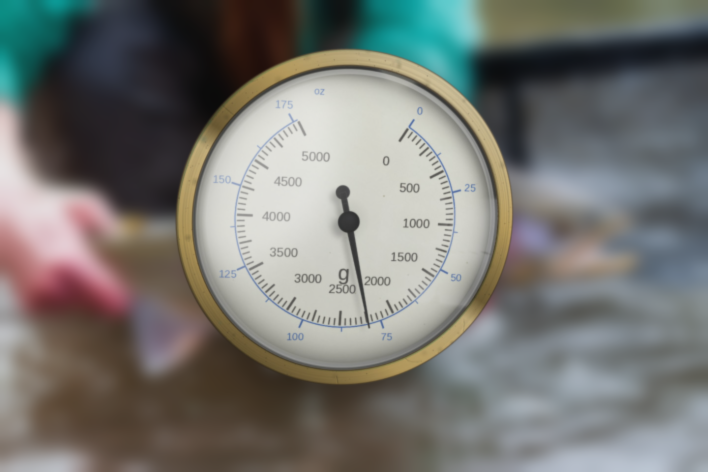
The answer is 2250 g
